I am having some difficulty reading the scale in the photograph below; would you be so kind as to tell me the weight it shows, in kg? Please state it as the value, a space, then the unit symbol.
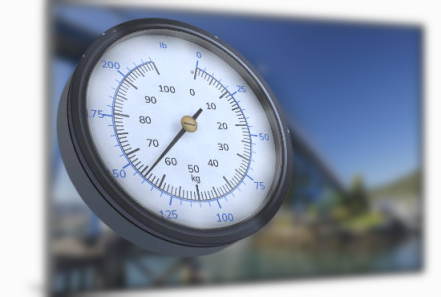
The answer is 64 kg
